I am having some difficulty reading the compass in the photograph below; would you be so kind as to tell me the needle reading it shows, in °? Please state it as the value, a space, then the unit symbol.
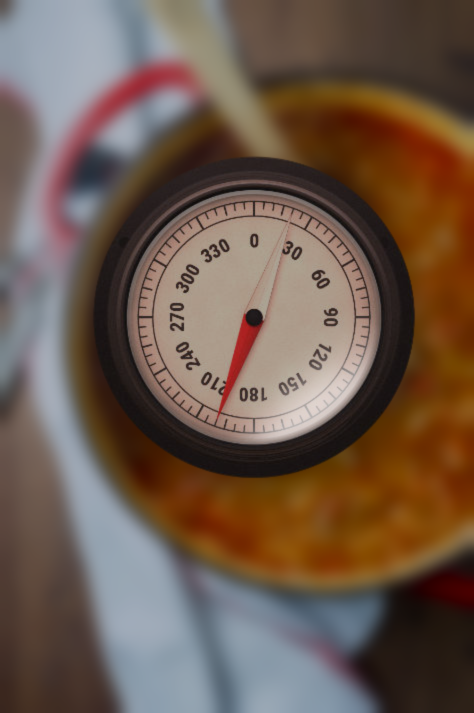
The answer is 200 °
